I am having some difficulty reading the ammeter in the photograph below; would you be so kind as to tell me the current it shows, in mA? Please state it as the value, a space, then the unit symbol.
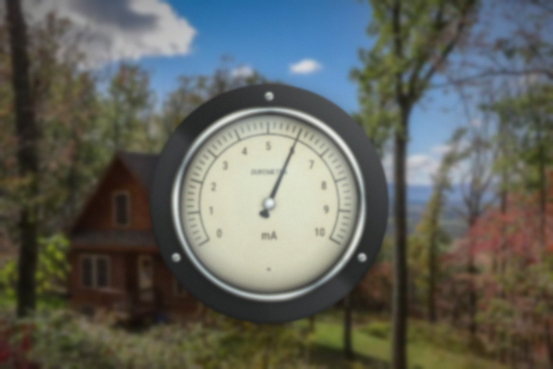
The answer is 6 mA
